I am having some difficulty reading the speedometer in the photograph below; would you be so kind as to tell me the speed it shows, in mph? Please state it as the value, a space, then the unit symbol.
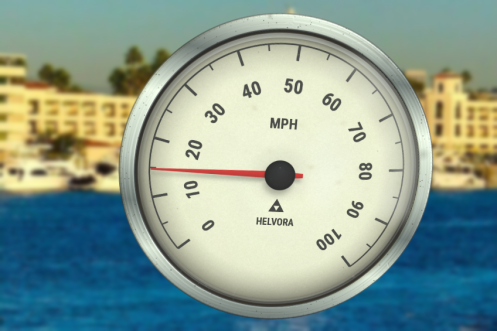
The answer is 15 mph
